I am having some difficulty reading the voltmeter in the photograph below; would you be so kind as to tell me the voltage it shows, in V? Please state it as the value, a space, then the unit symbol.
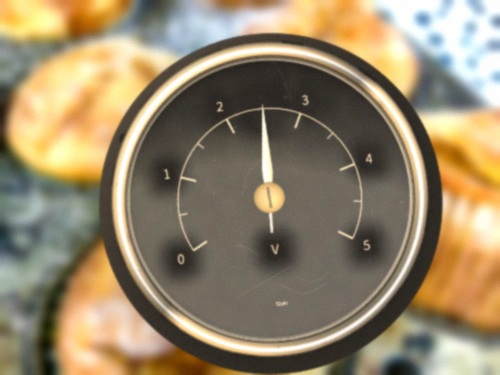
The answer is 2.5 V
